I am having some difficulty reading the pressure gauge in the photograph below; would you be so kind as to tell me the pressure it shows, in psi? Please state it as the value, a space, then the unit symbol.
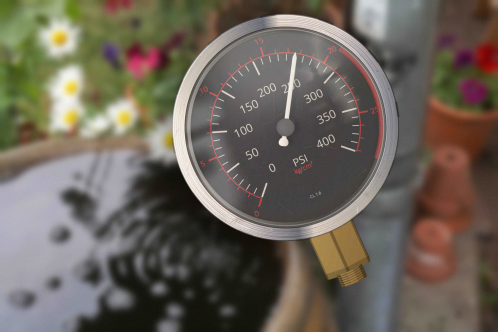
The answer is 250 psi
